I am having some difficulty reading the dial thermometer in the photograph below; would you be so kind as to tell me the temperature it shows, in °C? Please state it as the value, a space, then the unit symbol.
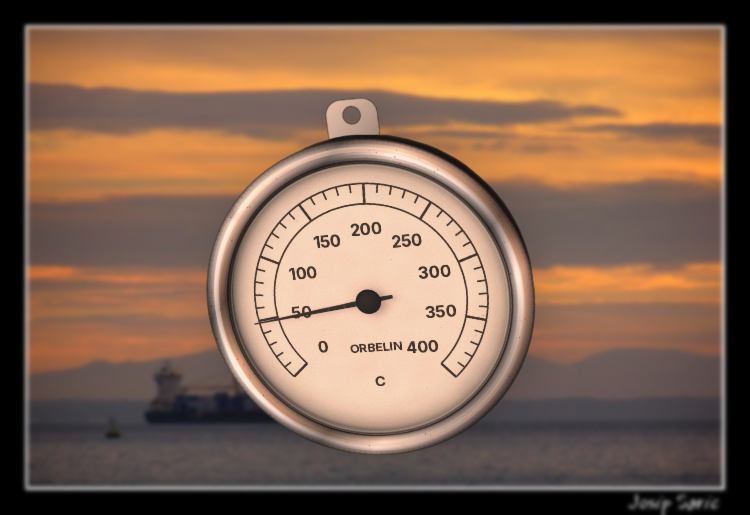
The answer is 50 °C
